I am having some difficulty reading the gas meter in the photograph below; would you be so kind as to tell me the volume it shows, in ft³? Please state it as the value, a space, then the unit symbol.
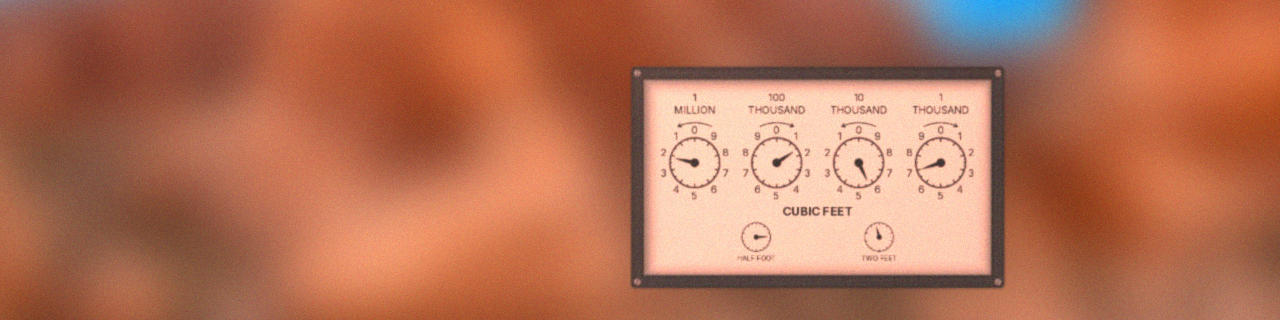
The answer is 215700 ft³
